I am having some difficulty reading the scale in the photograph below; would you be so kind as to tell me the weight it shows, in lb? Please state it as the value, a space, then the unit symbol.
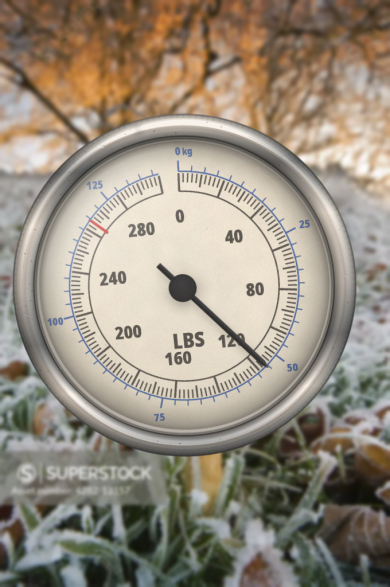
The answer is 116 lb
